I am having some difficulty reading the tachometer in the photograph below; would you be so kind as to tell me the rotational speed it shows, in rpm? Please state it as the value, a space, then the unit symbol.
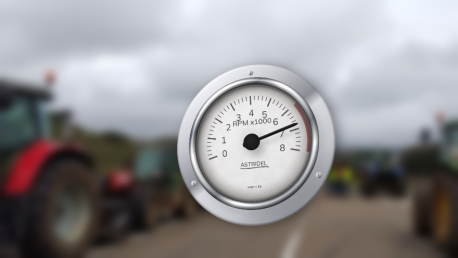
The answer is 6800 rpm
